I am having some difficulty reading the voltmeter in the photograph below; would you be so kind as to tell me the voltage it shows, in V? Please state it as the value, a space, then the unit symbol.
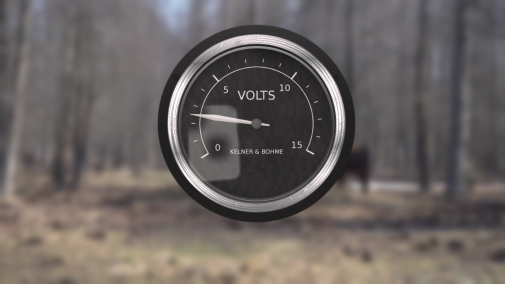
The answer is 2.5 V
